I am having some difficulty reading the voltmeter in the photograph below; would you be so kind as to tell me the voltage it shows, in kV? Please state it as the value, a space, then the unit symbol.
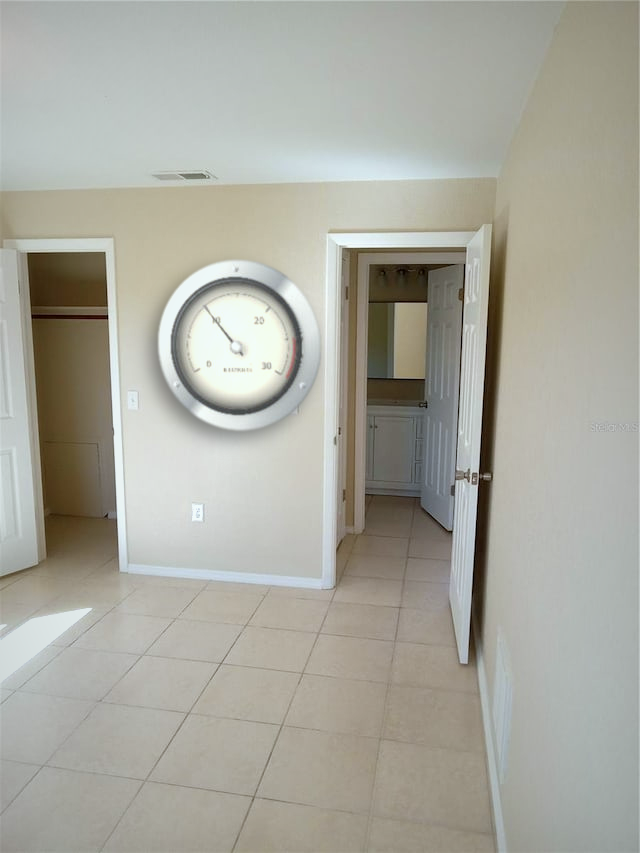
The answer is 10 kV
